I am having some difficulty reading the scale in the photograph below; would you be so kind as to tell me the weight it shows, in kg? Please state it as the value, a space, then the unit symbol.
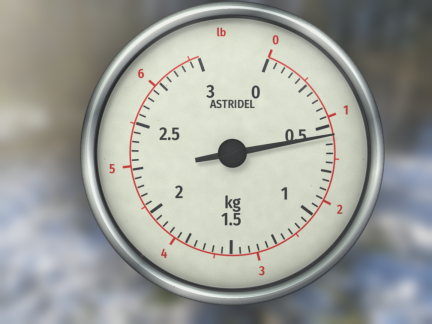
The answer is 0.55 kg
